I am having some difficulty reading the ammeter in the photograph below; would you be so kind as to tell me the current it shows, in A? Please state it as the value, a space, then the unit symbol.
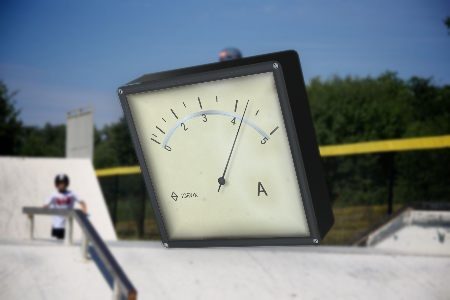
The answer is 4.25 A
